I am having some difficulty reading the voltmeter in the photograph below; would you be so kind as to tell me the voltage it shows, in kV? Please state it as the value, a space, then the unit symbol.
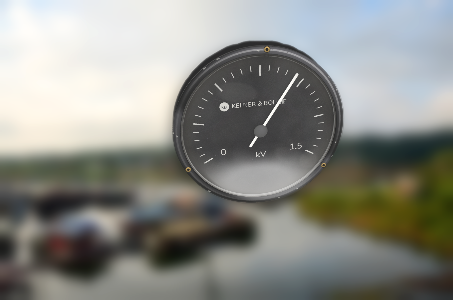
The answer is 0.95 kV
